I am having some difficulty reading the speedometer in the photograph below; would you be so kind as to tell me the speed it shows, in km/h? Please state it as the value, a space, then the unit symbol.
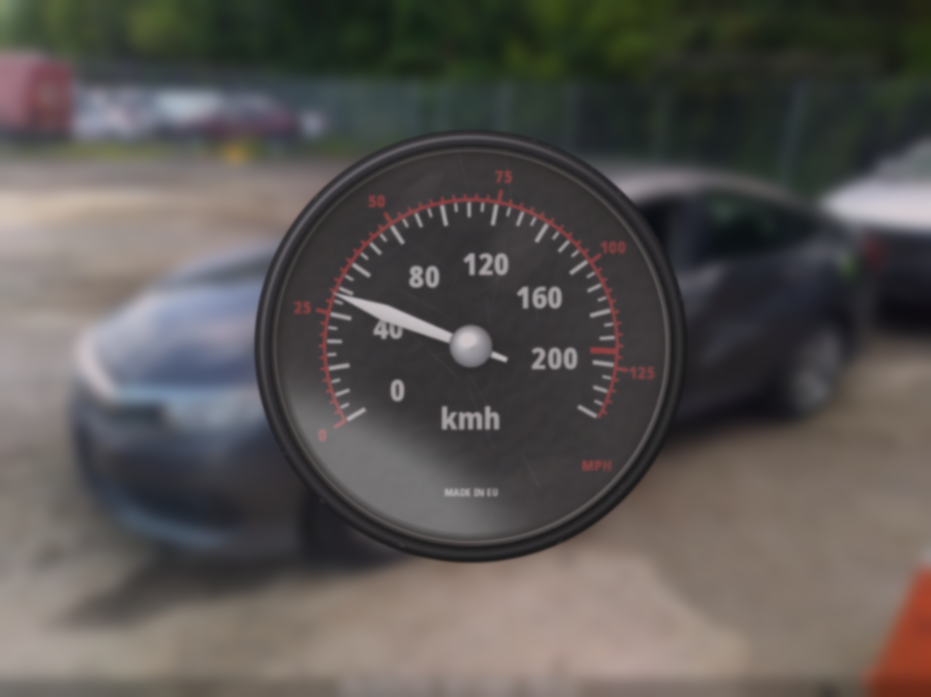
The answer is 47.5 km/h
